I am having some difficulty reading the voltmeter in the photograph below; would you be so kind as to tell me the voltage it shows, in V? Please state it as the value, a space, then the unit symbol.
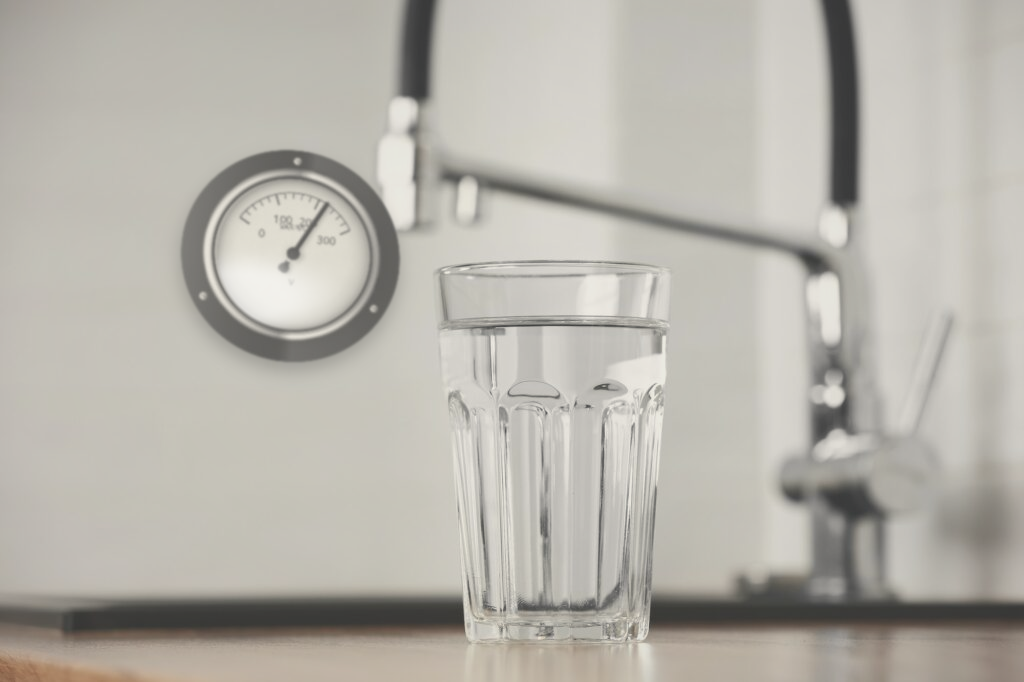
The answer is 220 V
